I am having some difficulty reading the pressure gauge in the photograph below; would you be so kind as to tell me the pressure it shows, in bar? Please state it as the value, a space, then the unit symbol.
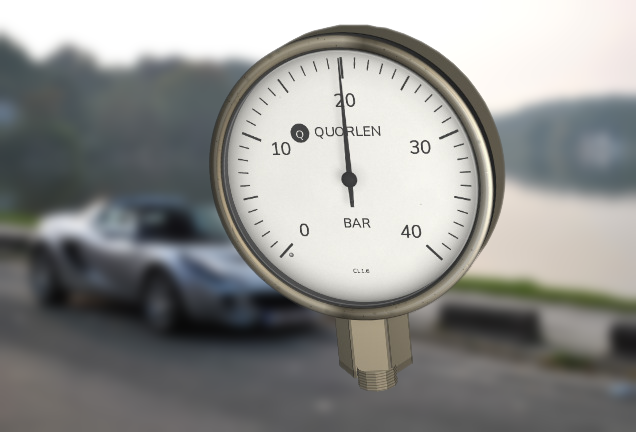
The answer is 20 bar
